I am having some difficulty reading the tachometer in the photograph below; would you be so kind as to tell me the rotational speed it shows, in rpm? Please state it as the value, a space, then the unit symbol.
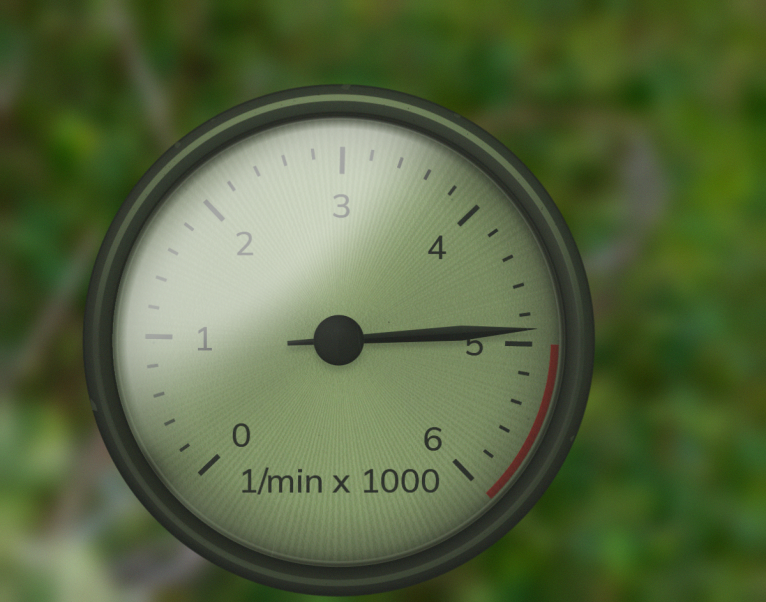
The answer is 4900 rpm
